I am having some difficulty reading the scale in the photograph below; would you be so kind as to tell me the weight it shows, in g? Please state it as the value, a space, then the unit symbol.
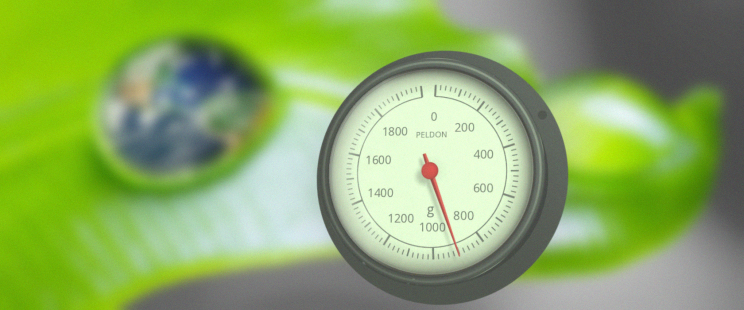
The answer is 900 g
